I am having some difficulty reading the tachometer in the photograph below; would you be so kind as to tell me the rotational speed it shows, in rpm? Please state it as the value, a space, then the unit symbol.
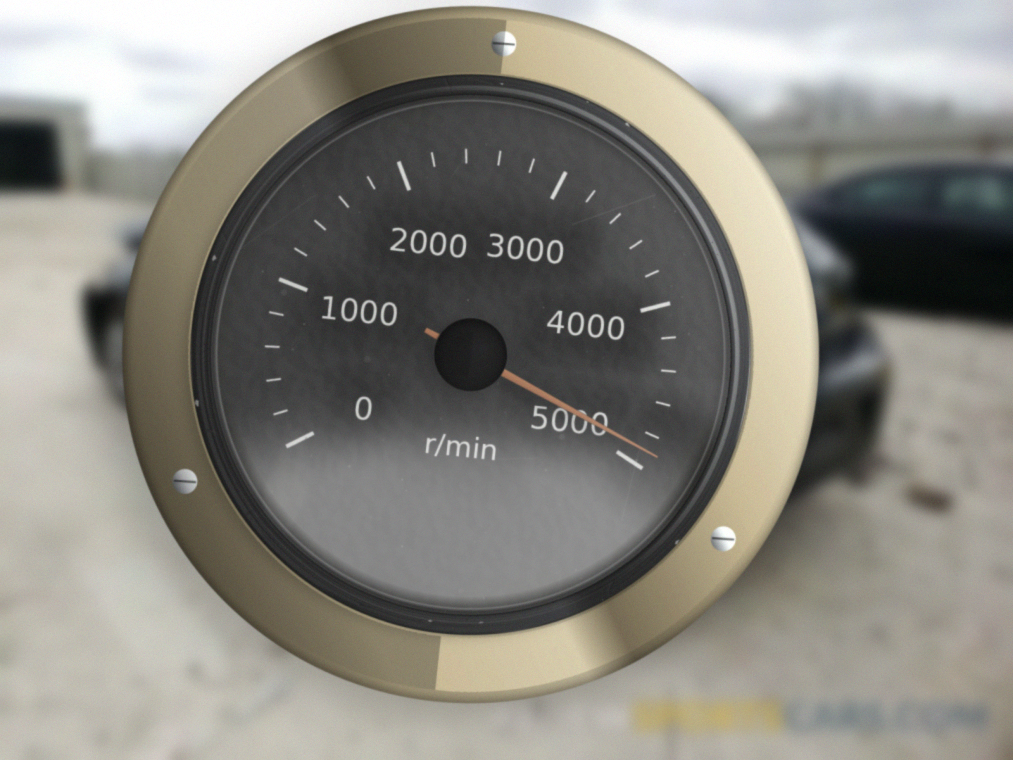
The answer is 4900 rpm
